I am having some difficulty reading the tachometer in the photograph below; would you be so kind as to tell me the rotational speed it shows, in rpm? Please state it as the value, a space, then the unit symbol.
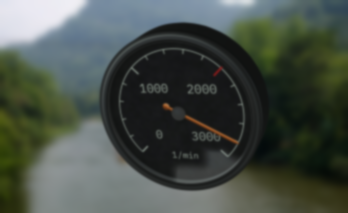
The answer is 2800 rpm
